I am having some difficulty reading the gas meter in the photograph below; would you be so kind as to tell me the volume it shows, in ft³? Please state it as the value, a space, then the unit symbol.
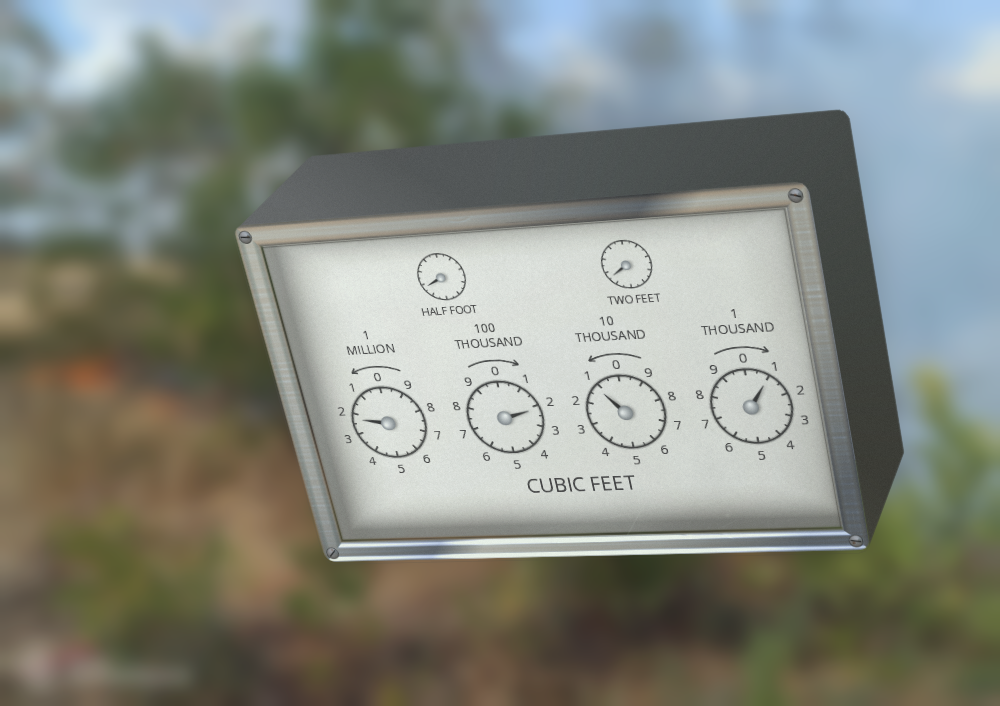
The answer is 221100 ft³
